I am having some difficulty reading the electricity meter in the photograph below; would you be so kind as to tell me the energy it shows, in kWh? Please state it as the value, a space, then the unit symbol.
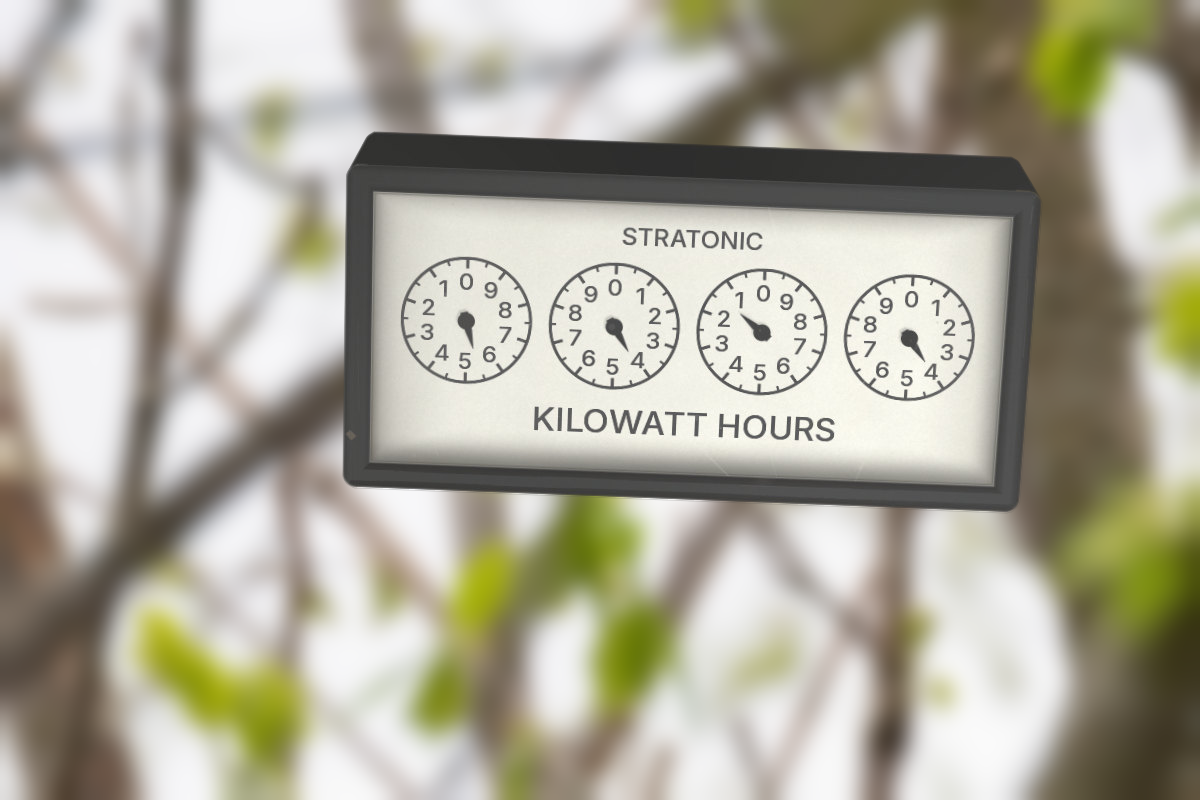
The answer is 5414 kWh
